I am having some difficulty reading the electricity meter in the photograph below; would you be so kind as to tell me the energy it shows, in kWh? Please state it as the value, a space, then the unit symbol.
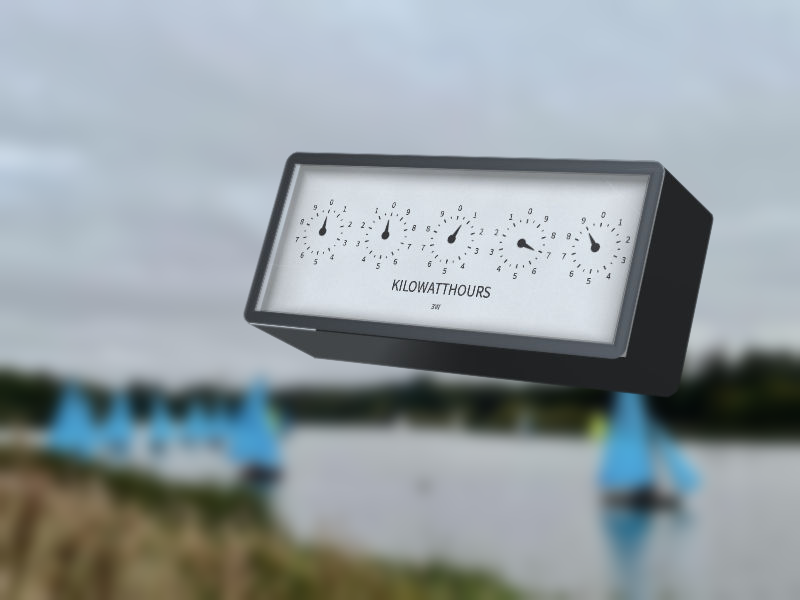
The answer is 69 kWh
